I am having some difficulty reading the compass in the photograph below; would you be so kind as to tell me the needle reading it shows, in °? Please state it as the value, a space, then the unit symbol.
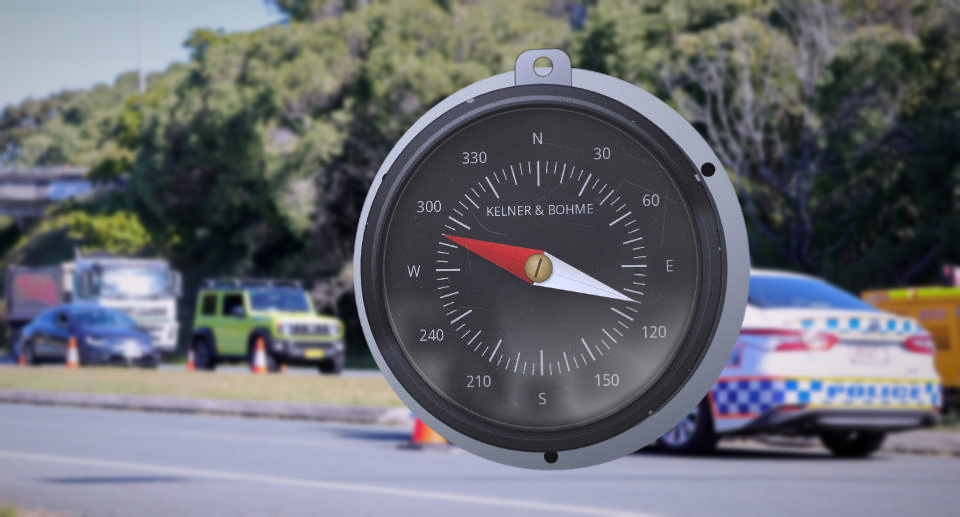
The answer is 290 °
